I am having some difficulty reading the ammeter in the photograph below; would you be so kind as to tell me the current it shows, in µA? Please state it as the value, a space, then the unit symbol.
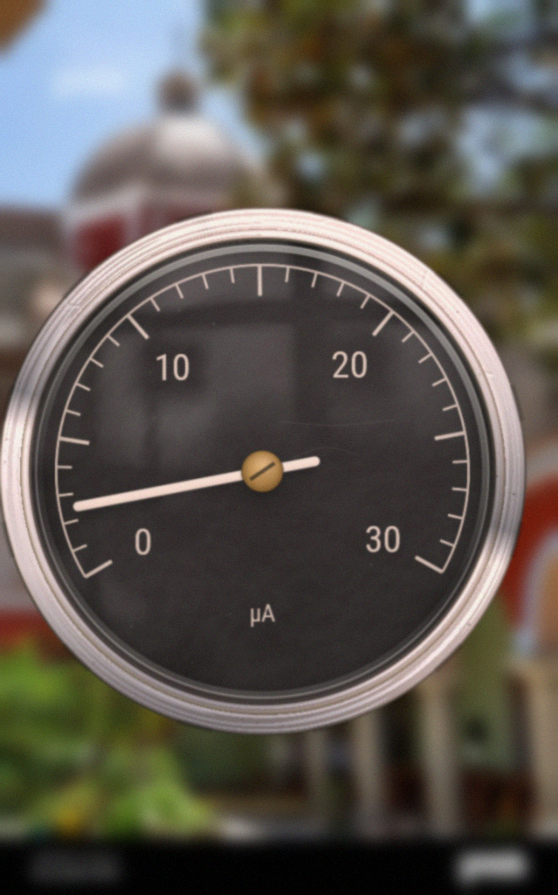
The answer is 2.5 µA
